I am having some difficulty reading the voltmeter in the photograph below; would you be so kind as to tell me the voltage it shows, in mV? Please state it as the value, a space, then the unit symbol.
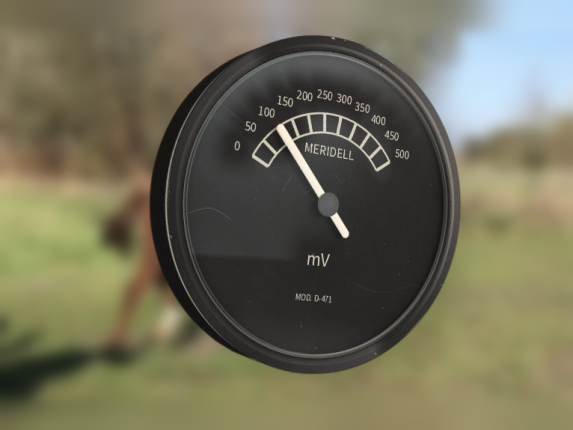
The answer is 100 mV
